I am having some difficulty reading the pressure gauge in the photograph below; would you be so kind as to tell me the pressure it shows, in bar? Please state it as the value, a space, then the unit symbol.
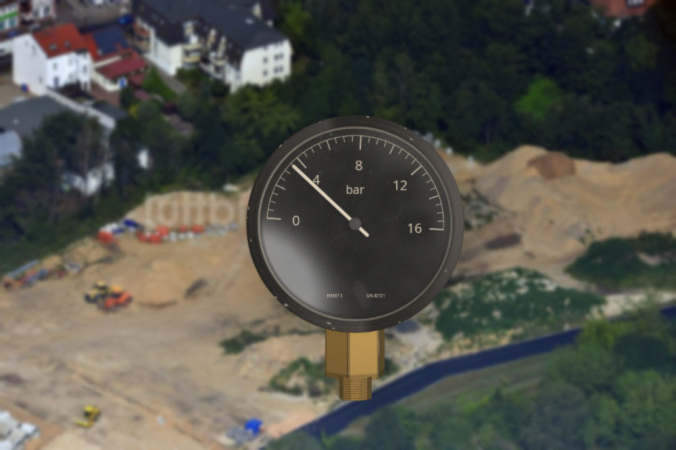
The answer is 3.5 bar
